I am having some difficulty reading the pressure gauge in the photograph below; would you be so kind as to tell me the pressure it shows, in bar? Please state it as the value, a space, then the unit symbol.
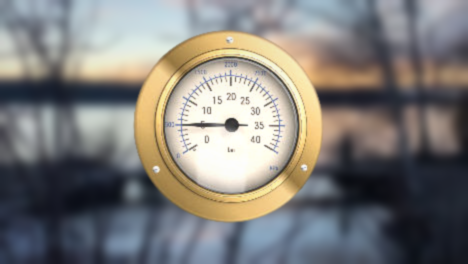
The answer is 5 bar
